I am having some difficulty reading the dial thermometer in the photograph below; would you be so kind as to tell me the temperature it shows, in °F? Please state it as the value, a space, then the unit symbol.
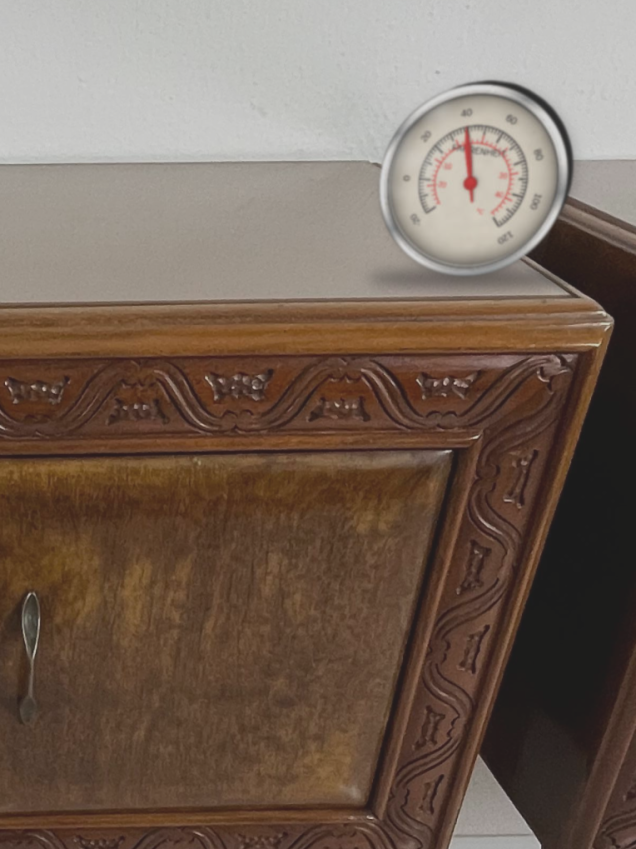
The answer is 40 °F
